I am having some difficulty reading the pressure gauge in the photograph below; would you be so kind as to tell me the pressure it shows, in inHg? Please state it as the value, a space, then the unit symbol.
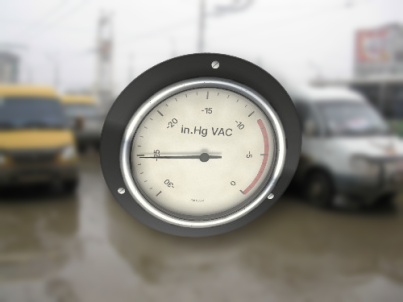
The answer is -25 inHg
